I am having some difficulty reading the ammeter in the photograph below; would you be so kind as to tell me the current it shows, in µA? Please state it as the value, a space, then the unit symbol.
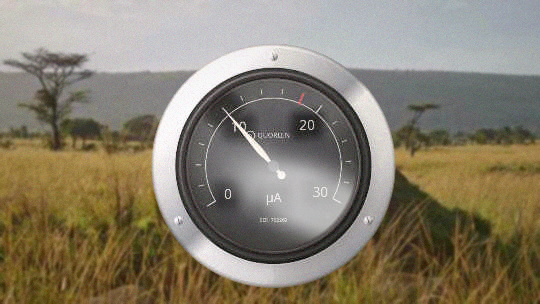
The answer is 10 µA
